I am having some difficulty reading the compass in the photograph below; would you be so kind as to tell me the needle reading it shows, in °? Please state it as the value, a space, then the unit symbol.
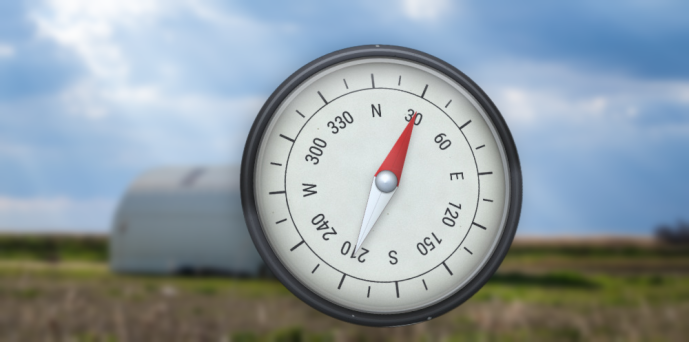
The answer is 30 °
